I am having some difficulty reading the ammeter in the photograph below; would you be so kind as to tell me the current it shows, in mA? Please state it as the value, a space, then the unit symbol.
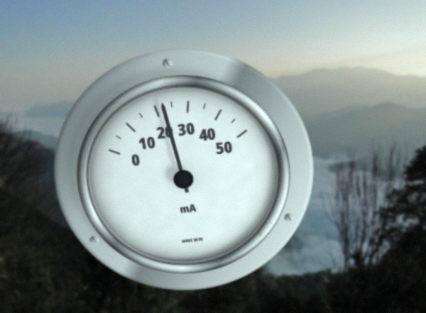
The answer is 22.5 mA
